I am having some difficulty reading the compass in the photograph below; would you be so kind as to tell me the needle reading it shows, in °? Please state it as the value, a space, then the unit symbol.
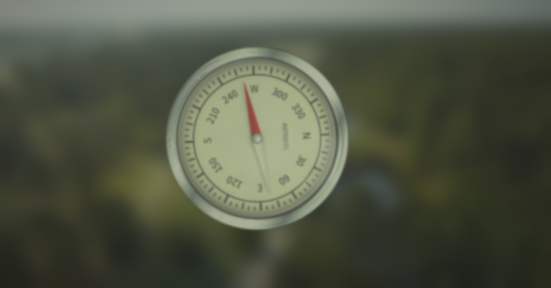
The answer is 260 °
